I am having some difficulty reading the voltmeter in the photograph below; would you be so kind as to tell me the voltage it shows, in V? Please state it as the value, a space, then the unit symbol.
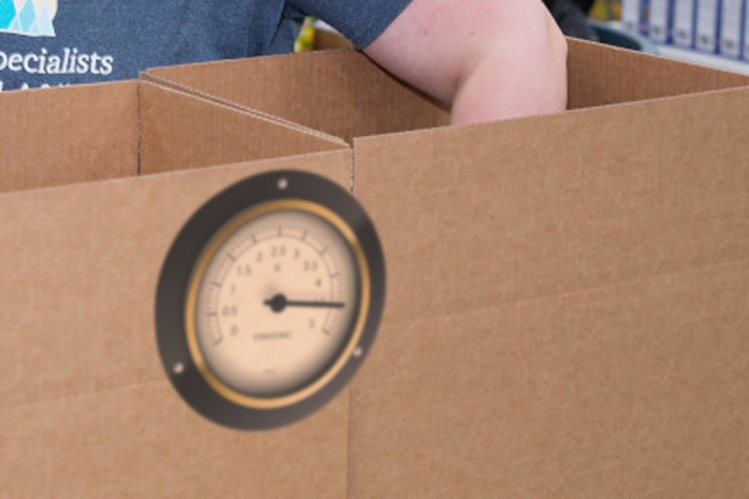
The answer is 4.5 V
